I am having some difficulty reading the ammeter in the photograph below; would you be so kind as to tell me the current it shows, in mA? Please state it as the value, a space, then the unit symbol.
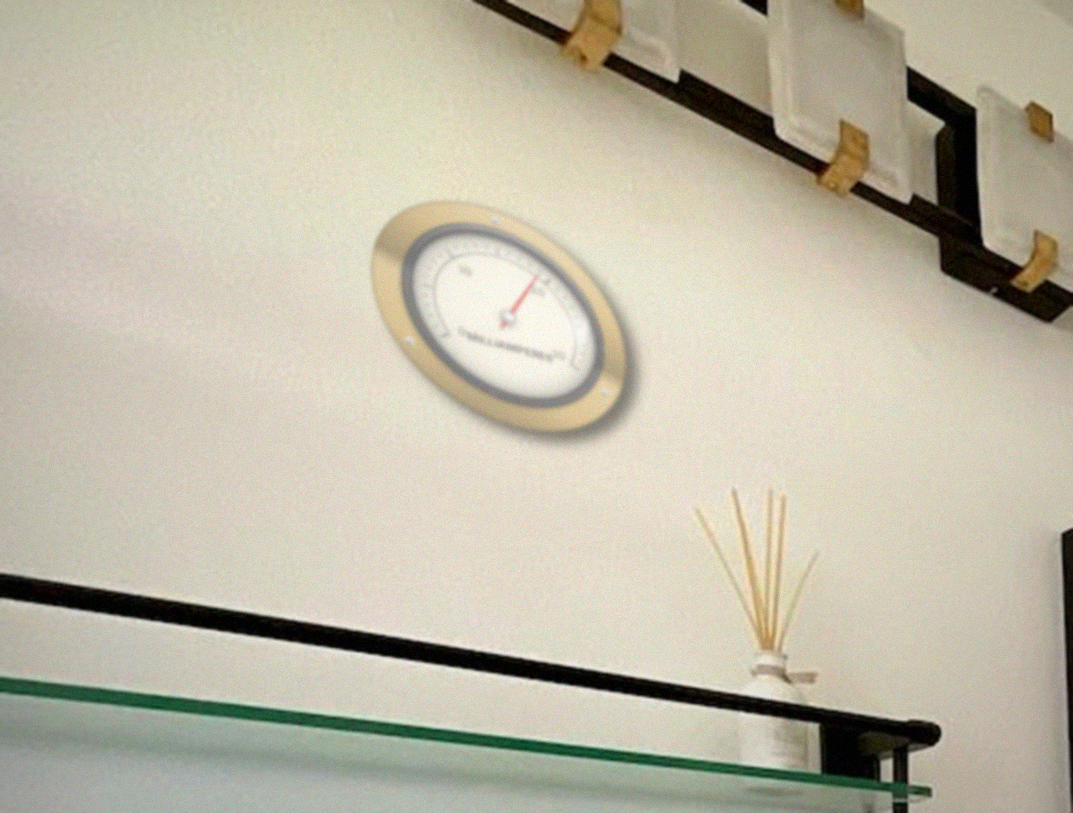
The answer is 19 mA
